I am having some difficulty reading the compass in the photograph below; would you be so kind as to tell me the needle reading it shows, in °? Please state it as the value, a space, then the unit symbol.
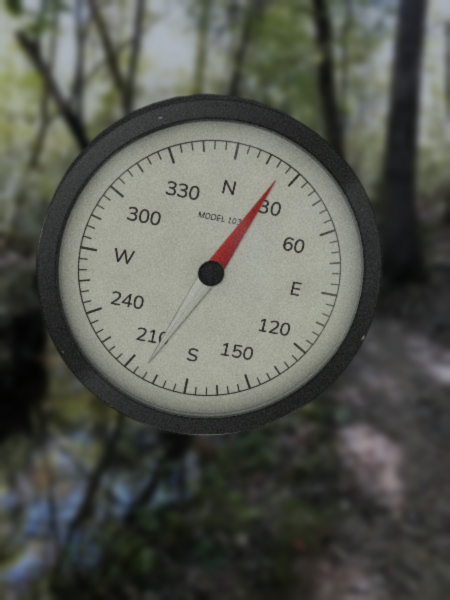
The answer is 22.5 °
